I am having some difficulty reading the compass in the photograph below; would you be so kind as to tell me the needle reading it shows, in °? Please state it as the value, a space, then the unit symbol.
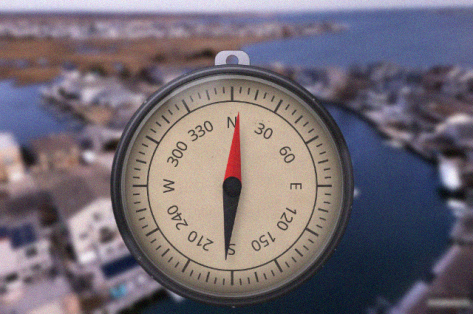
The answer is 5 °
